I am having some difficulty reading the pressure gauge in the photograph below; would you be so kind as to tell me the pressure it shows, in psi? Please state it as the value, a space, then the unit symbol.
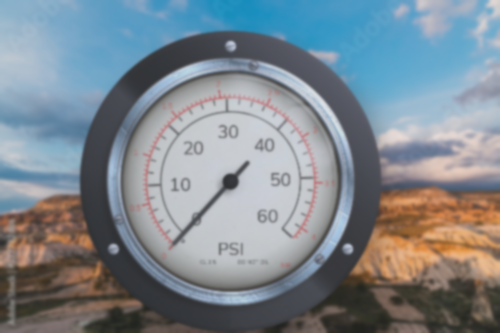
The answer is 0 psi
